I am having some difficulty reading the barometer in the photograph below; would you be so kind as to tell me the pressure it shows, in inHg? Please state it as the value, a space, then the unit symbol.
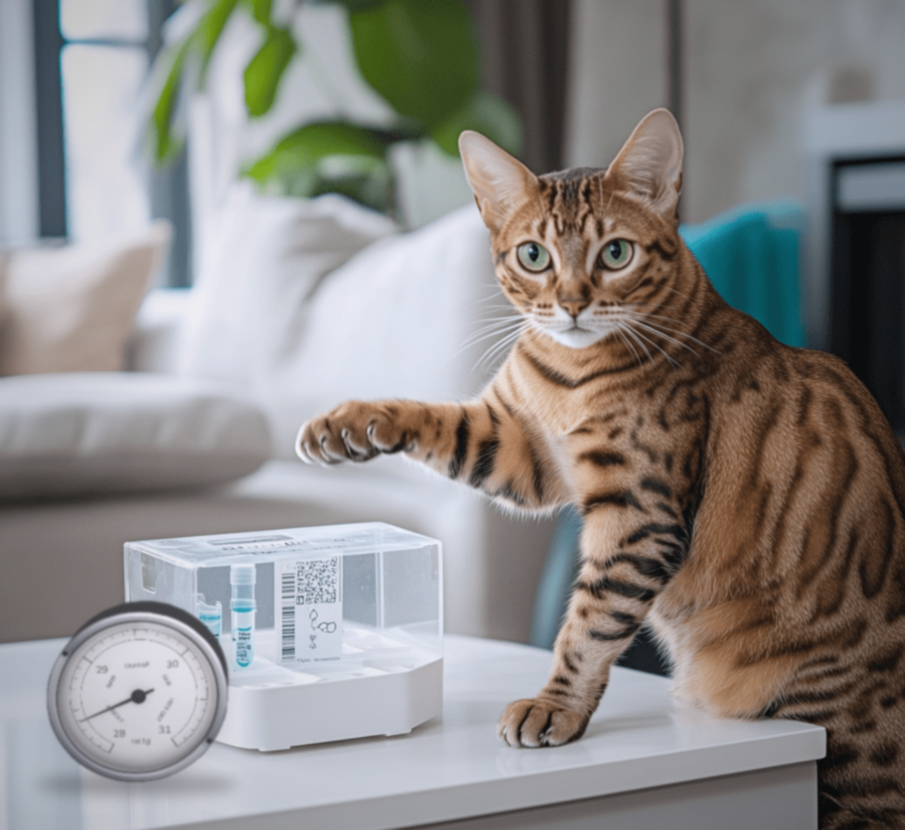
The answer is 28.4 inHg
